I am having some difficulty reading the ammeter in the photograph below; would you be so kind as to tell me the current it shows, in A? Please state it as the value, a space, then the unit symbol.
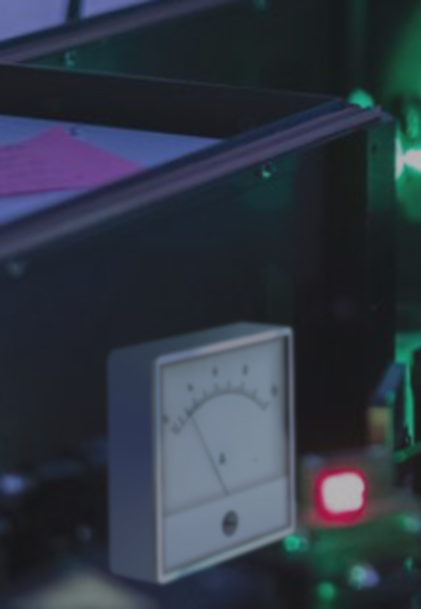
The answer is 3 A
